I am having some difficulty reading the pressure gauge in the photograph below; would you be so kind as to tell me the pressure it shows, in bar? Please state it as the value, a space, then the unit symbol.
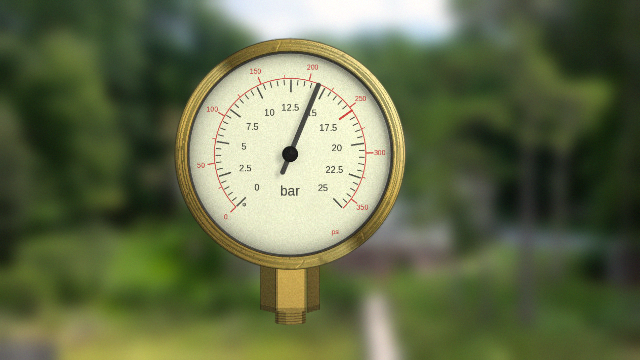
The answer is 14.5 bar
